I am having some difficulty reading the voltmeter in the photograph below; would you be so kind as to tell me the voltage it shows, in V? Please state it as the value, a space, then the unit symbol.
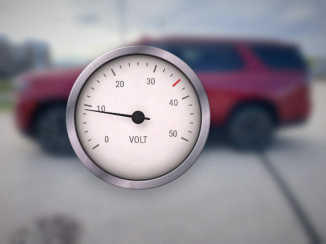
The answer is 9 V
